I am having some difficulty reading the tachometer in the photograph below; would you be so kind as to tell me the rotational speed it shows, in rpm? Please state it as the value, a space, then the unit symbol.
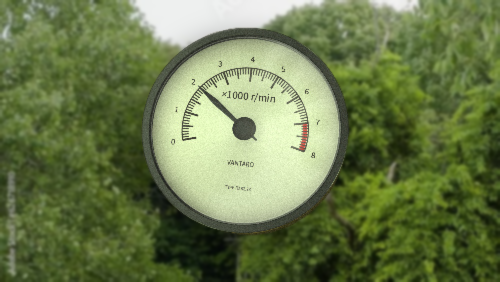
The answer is 2000 rpm
